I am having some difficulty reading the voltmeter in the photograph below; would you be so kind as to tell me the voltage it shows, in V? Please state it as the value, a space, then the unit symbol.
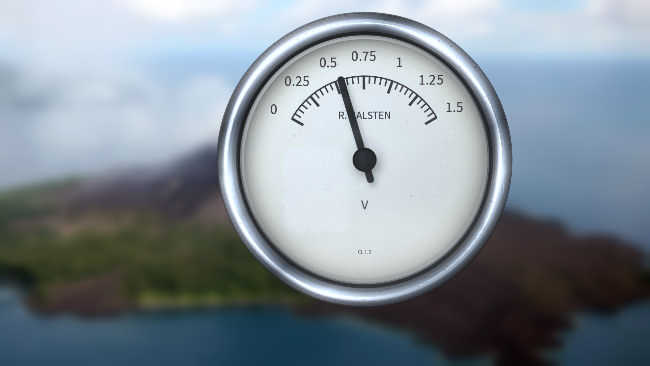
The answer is 0.55 V
